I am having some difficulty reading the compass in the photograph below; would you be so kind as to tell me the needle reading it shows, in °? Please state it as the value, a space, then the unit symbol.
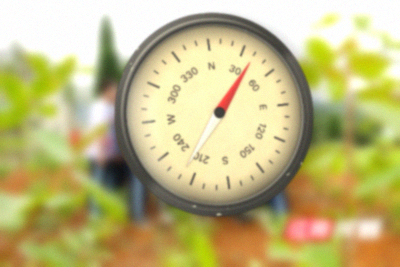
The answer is 40 °
